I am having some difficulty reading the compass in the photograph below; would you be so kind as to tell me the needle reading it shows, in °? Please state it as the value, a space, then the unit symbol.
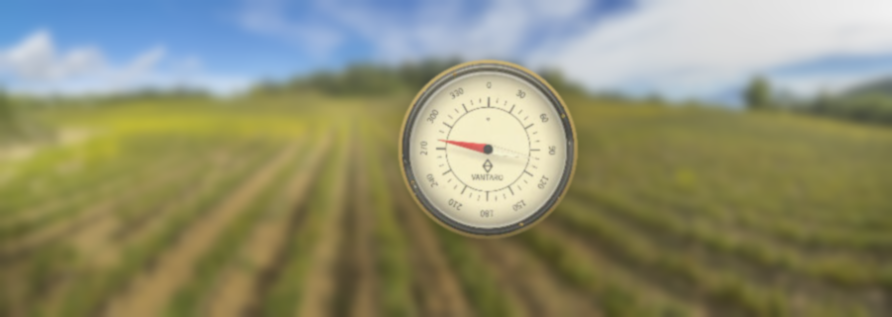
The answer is 280 °
